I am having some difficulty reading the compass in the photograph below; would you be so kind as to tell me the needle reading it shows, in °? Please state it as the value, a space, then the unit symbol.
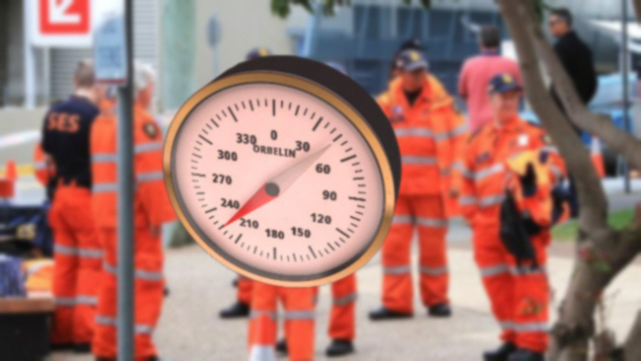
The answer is 225 °
